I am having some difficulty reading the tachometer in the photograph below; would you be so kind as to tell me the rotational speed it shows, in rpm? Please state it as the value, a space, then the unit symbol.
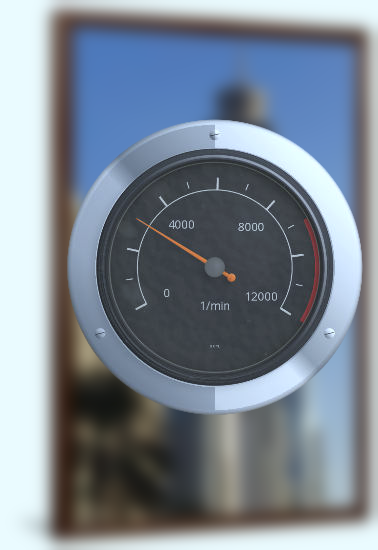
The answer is 3000 rpm
